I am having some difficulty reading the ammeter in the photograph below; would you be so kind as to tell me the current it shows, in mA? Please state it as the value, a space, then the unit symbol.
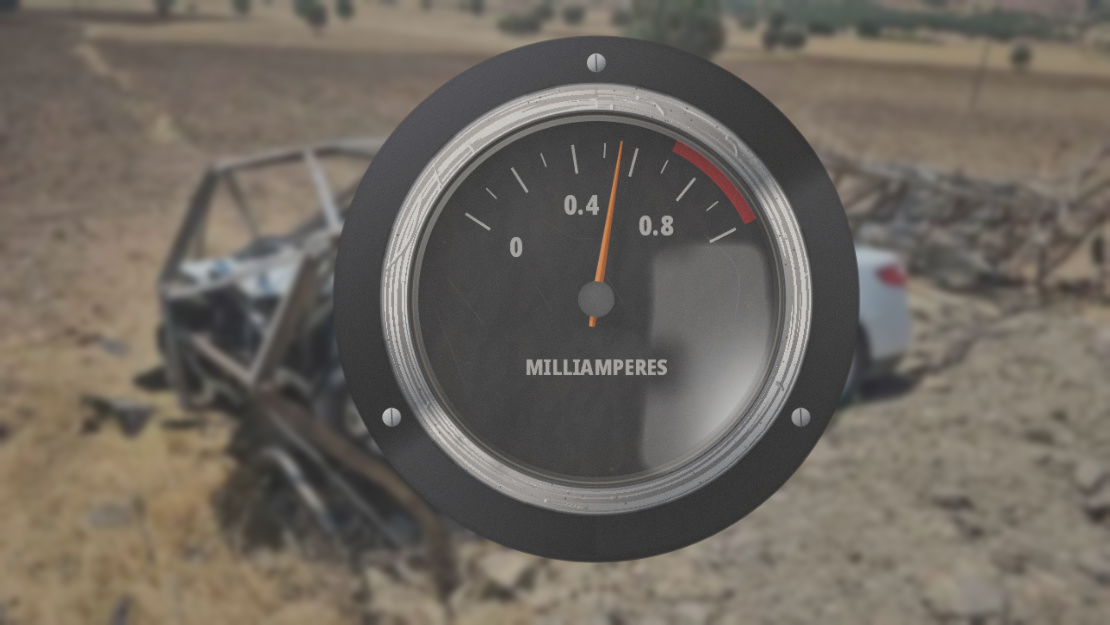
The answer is 0.55 mA
